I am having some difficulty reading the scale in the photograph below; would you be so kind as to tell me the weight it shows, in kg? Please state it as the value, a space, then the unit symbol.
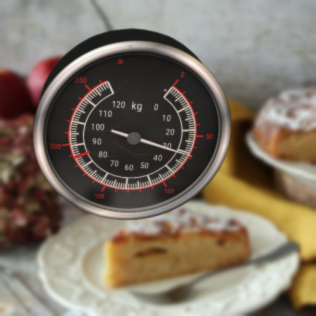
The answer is 30 kg
